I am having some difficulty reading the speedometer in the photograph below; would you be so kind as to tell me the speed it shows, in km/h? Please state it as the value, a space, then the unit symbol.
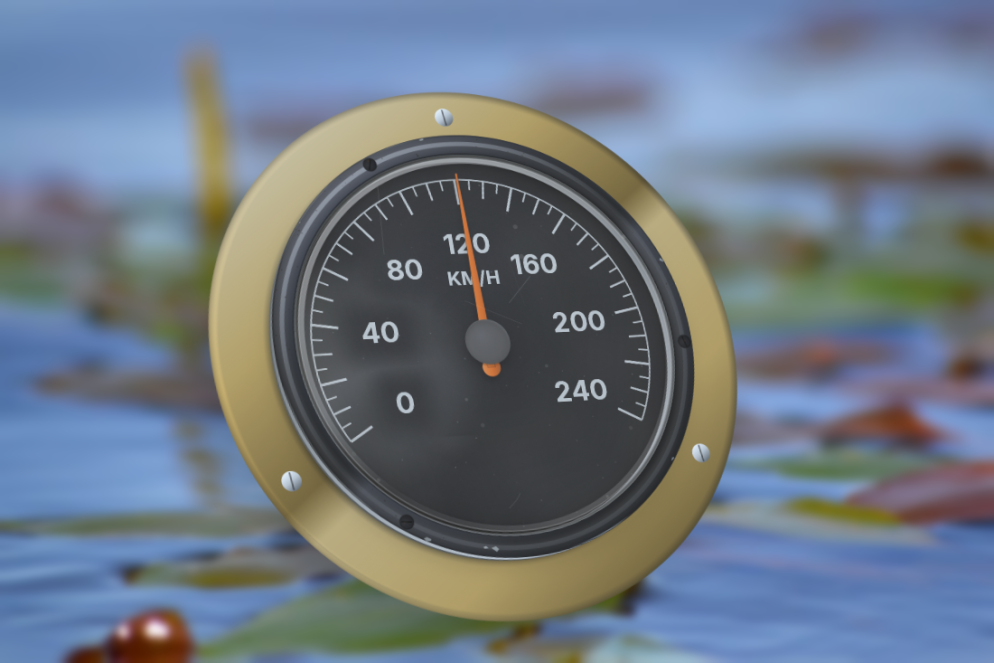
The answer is 120 km/h
